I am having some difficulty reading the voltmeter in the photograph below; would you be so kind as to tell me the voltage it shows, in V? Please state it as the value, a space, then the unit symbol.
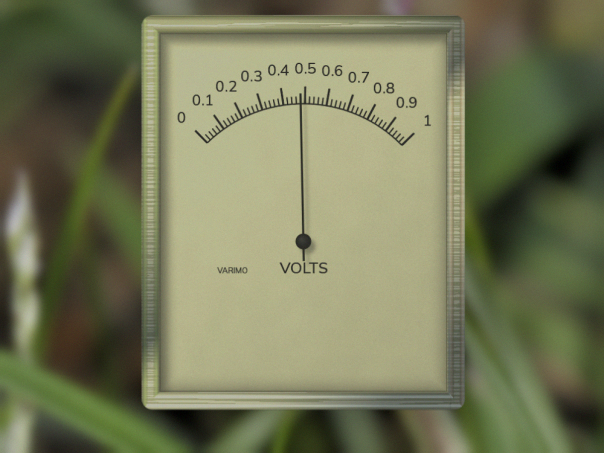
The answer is 0.48 V
